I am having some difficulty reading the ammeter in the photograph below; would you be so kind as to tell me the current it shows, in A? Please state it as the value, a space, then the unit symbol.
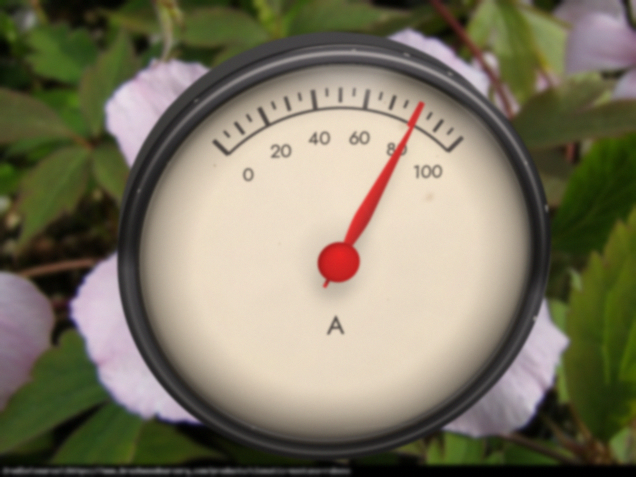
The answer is 80 A
